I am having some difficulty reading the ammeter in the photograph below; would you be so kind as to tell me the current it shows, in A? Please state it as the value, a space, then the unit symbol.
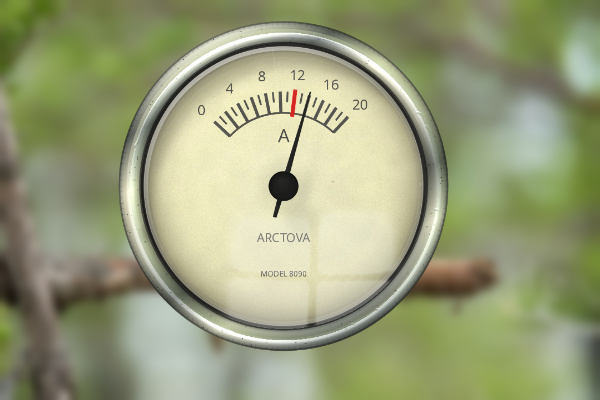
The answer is 14 A
